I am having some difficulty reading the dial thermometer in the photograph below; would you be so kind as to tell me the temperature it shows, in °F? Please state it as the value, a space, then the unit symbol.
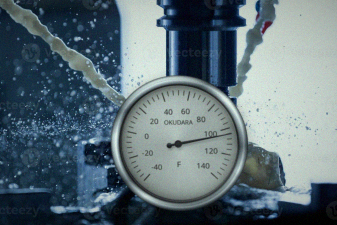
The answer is 104 °F
